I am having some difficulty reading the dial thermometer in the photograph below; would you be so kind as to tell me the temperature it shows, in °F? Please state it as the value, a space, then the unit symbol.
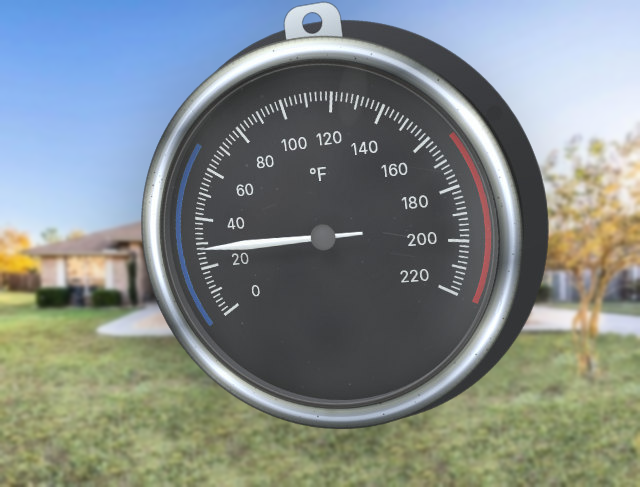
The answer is 28 °F
